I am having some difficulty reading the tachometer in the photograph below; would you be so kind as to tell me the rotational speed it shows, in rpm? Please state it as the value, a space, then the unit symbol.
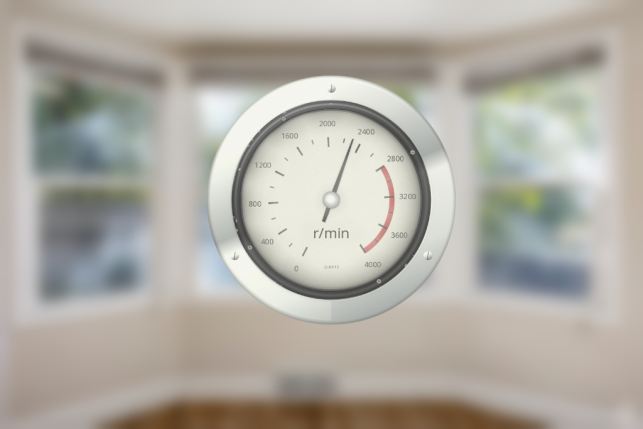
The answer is 2300 rpm
